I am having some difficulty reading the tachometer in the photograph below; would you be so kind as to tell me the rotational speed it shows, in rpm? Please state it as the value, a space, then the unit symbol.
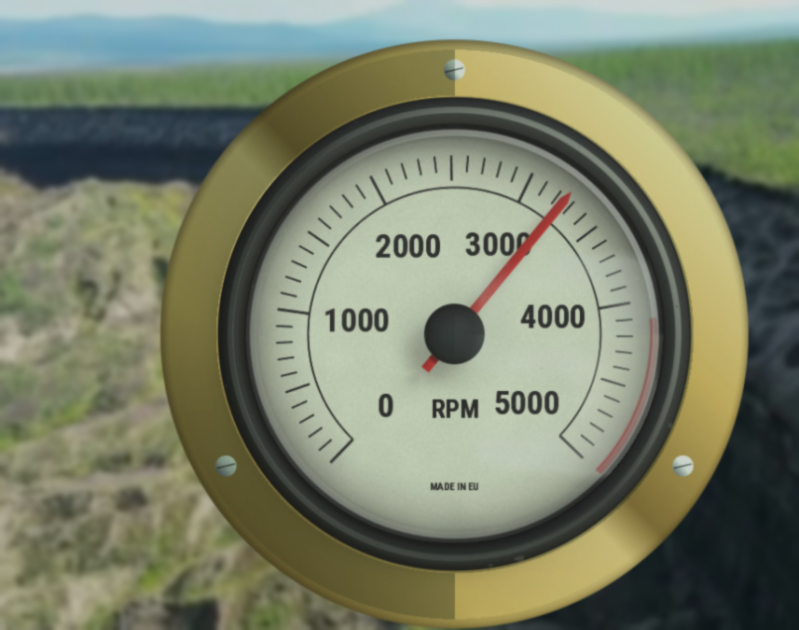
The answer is 3250 rpm
